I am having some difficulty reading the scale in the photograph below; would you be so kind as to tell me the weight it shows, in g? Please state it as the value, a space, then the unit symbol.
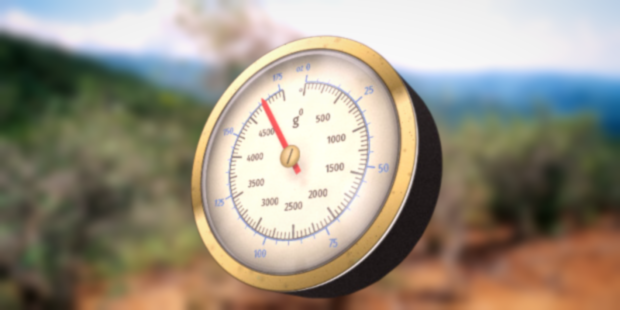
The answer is 4750 g
